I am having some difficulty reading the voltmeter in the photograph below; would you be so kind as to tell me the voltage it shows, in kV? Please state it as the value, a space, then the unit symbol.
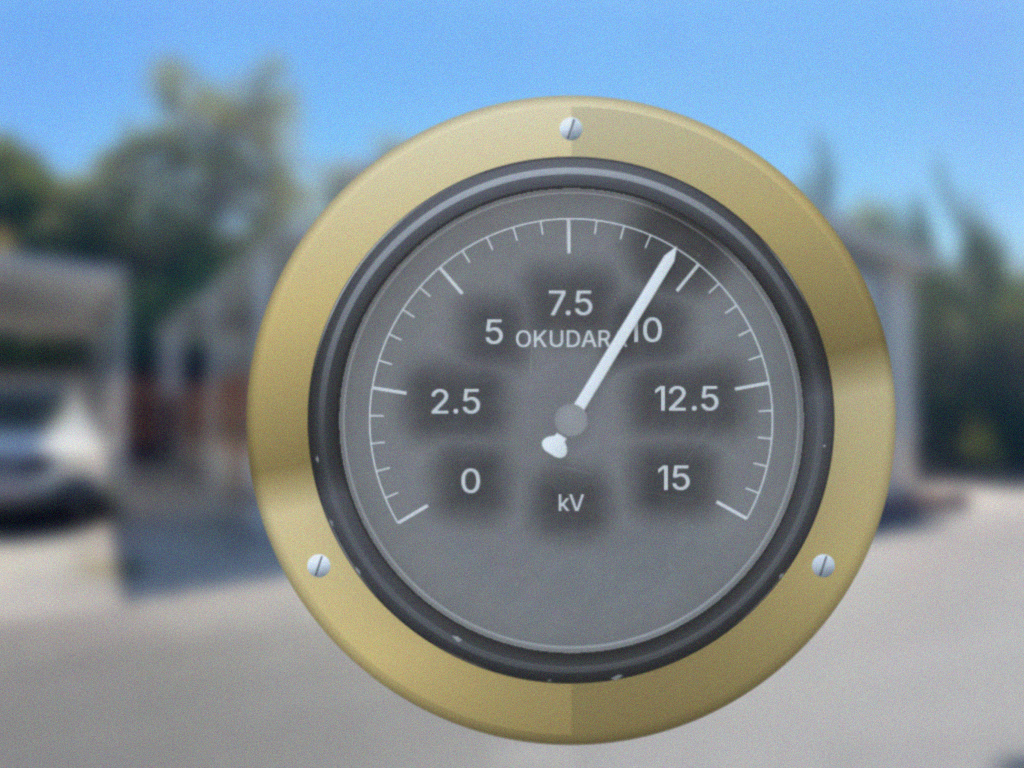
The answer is 9.5 kV
